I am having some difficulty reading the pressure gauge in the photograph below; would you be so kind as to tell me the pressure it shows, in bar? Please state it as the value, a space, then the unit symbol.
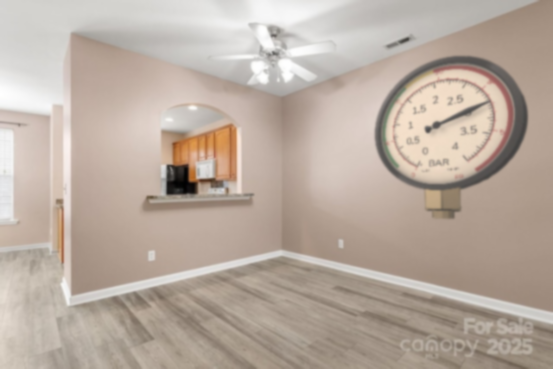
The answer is 3 bar
